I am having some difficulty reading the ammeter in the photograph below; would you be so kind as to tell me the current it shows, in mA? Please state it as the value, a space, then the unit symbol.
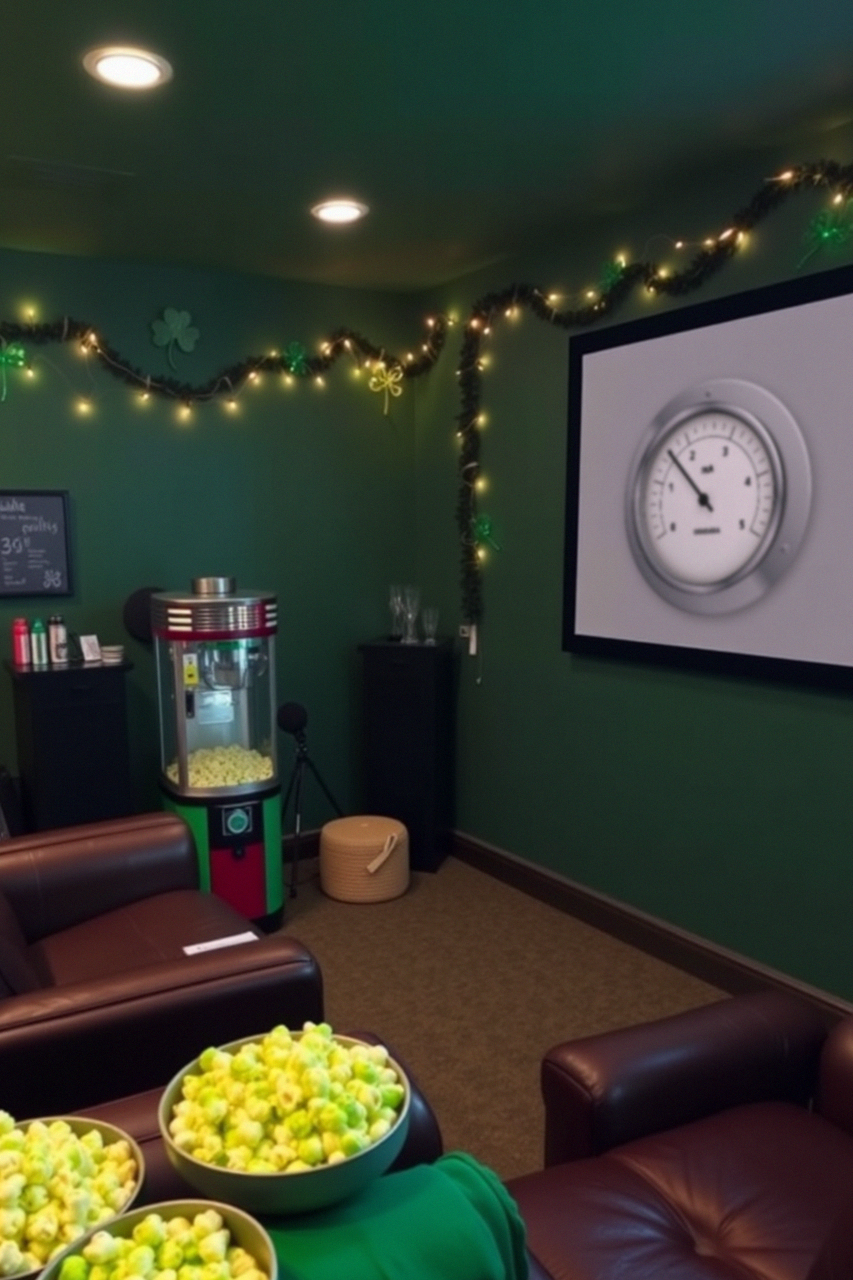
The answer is 1.6 mA
